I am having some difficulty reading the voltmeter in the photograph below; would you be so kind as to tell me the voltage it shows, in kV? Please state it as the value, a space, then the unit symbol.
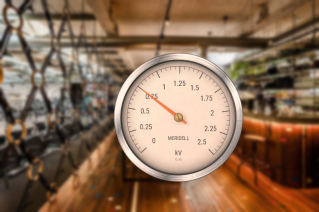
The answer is 0.75 kV
